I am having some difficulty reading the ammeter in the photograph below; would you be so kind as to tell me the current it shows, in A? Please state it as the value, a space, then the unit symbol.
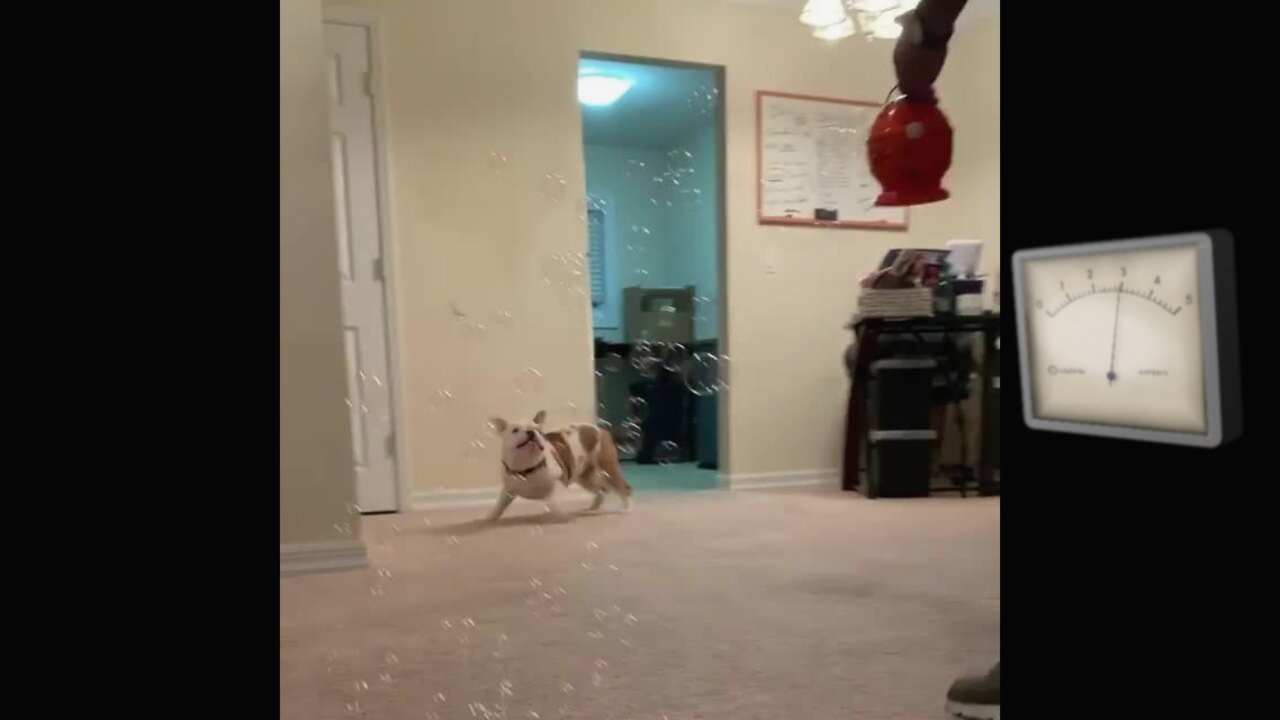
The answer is 3 A
